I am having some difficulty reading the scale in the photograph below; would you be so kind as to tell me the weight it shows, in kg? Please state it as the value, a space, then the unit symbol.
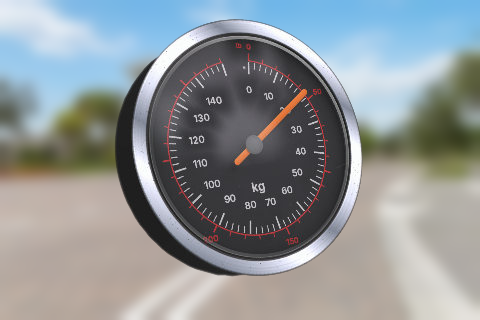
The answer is 20 kg
